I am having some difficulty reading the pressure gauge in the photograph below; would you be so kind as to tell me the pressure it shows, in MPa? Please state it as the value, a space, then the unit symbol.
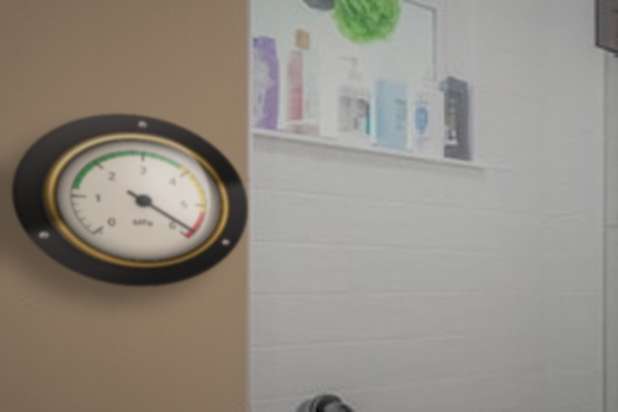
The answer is 5.8 MPa
